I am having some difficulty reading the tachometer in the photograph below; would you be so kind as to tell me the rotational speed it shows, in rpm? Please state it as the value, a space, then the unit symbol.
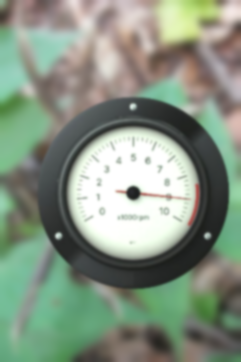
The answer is 9000 rpm
